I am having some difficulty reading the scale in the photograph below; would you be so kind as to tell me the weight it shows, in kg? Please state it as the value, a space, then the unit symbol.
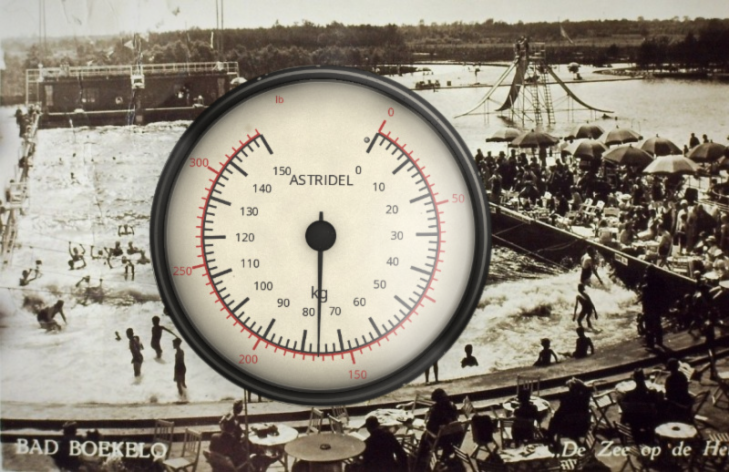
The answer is 76 kg
